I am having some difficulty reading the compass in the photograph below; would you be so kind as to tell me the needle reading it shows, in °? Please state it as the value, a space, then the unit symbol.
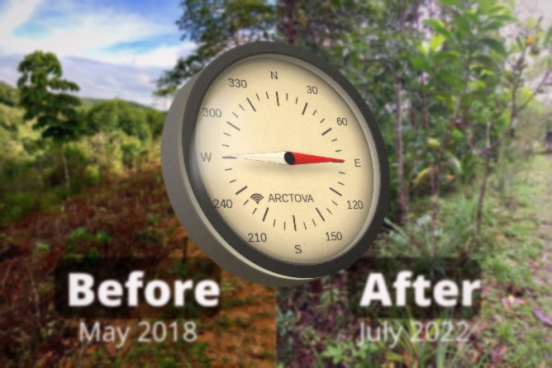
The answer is 90 °
